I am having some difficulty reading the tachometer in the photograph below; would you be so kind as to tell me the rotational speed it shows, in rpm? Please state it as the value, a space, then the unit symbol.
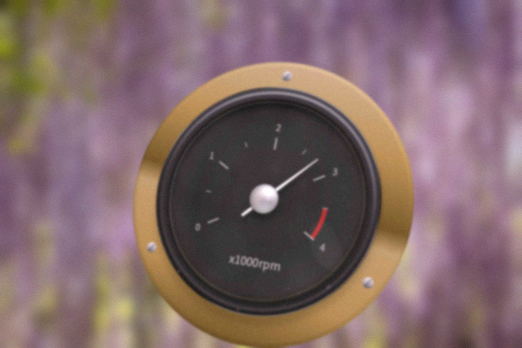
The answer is 2750 rpm
